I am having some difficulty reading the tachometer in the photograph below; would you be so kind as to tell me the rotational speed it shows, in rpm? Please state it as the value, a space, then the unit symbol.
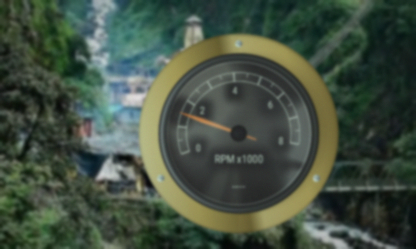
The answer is 1500 rpm
